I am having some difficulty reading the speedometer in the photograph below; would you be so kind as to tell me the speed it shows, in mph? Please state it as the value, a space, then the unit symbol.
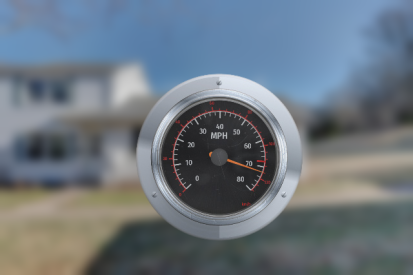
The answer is 72 mph
